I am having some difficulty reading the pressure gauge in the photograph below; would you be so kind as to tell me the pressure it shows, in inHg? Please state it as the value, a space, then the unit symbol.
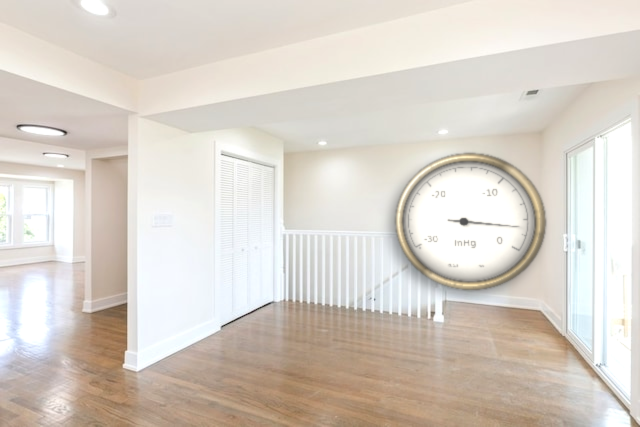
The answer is -3 inHg
